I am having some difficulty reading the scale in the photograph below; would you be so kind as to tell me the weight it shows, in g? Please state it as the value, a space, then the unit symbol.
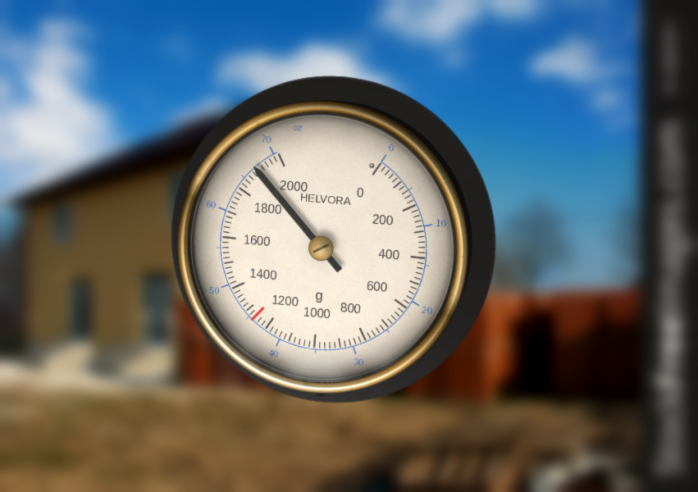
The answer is 1900 g
